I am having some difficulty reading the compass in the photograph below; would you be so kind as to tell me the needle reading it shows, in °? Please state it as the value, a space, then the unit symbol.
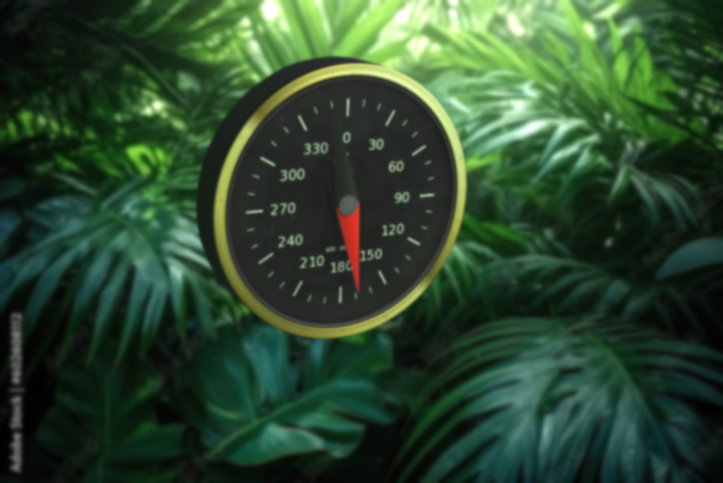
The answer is 170 °
